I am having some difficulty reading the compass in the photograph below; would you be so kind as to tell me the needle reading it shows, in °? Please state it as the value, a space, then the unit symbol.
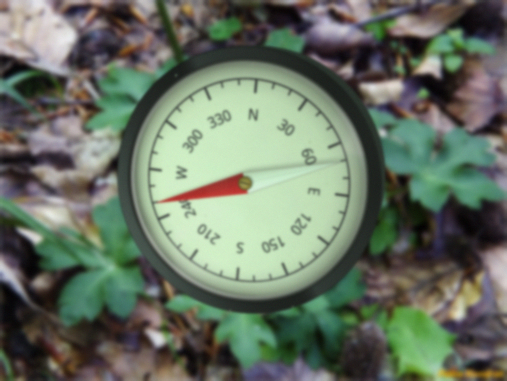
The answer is 250 °
